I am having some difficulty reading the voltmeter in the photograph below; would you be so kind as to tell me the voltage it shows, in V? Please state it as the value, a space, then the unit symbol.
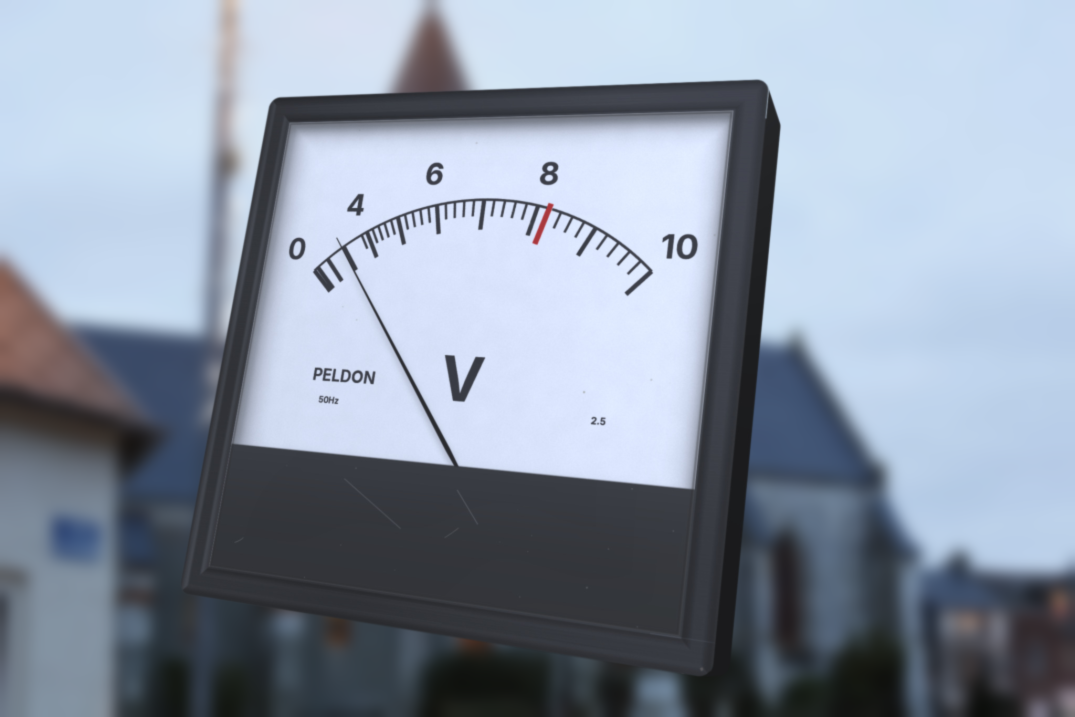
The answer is 3 V
